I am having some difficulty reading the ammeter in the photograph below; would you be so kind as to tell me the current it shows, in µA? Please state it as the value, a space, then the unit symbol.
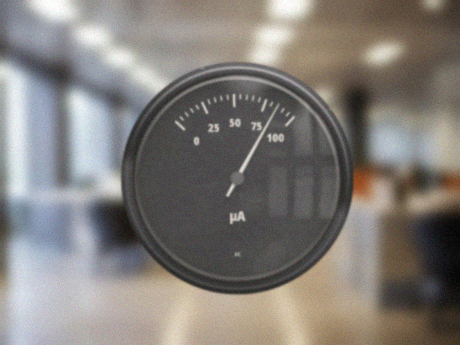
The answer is 85 µA
